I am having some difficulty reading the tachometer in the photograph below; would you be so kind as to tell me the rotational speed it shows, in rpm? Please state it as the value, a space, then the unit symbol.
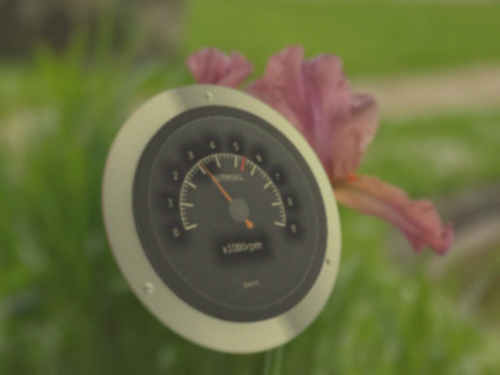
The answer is 3000 rpm
